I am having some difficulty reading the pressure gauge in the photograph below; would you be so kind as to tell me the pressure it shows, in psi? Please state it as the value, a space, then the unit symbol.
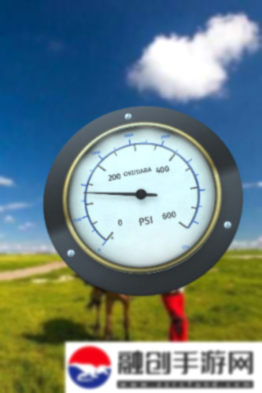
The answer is 125 psi
